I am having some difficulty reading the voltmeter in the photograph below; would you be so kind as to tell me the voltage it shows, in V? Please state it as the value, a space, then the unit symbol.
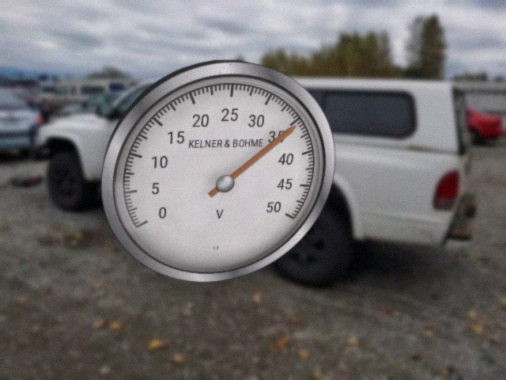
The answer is 35 V
